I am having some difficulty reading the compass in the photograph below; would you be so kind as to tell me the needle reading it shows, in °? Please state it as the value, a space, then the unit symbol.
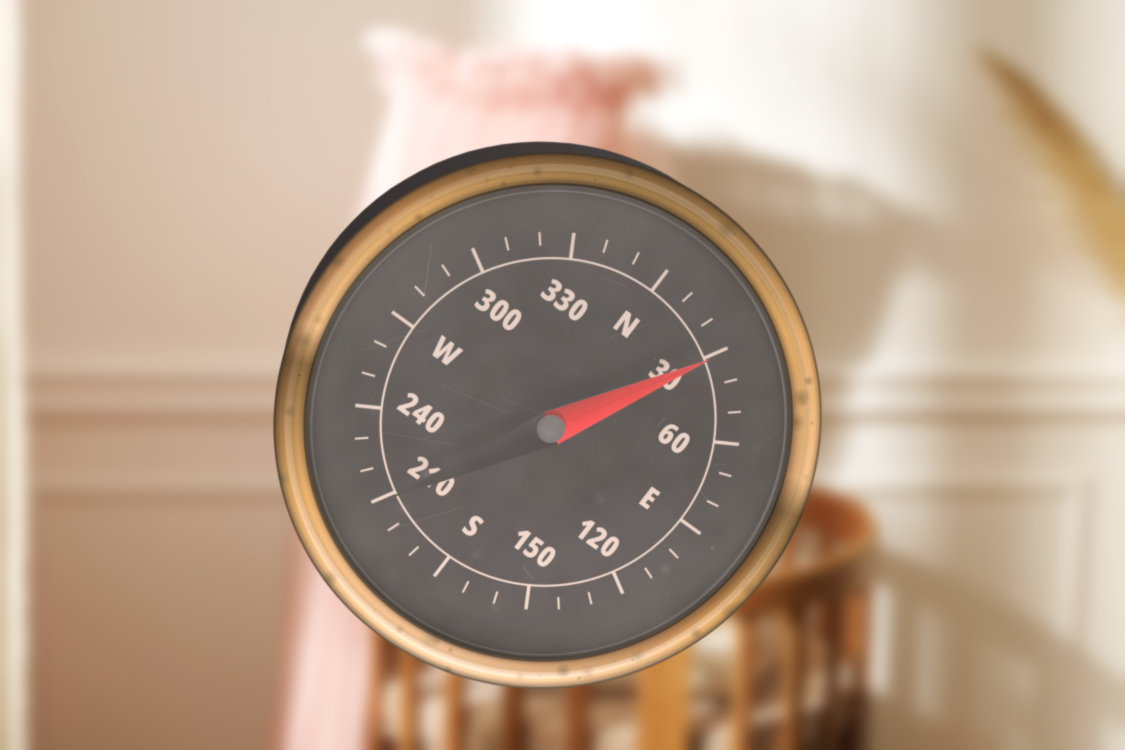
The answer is 30 °
